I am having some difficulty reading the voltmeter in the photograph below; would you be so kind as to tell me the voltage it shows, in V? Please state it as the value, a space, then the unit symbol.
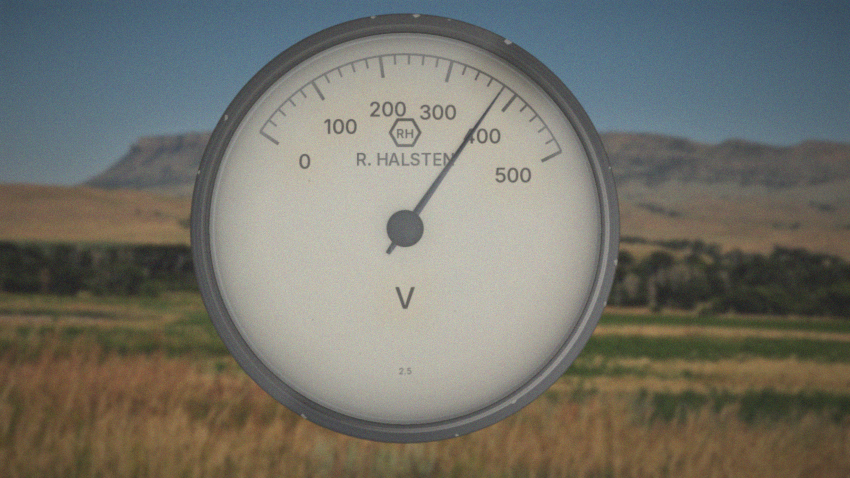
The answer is 380 V
